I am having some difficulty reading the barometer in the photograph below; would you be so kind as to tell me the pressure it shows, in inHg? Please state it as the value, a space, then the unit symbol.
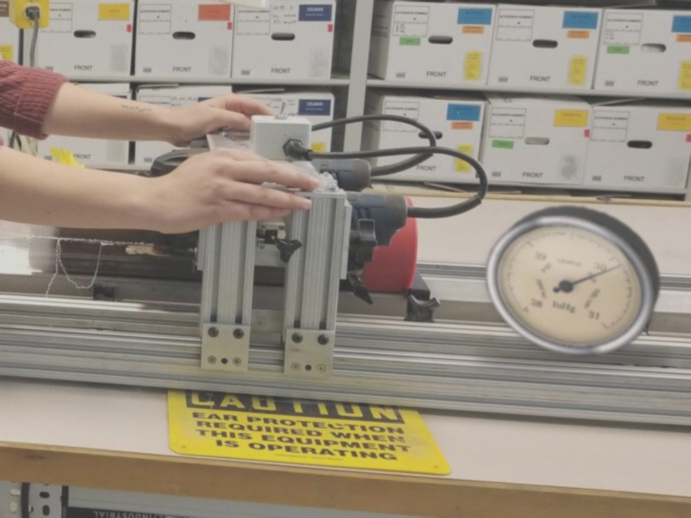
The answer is 30.1 inHg
